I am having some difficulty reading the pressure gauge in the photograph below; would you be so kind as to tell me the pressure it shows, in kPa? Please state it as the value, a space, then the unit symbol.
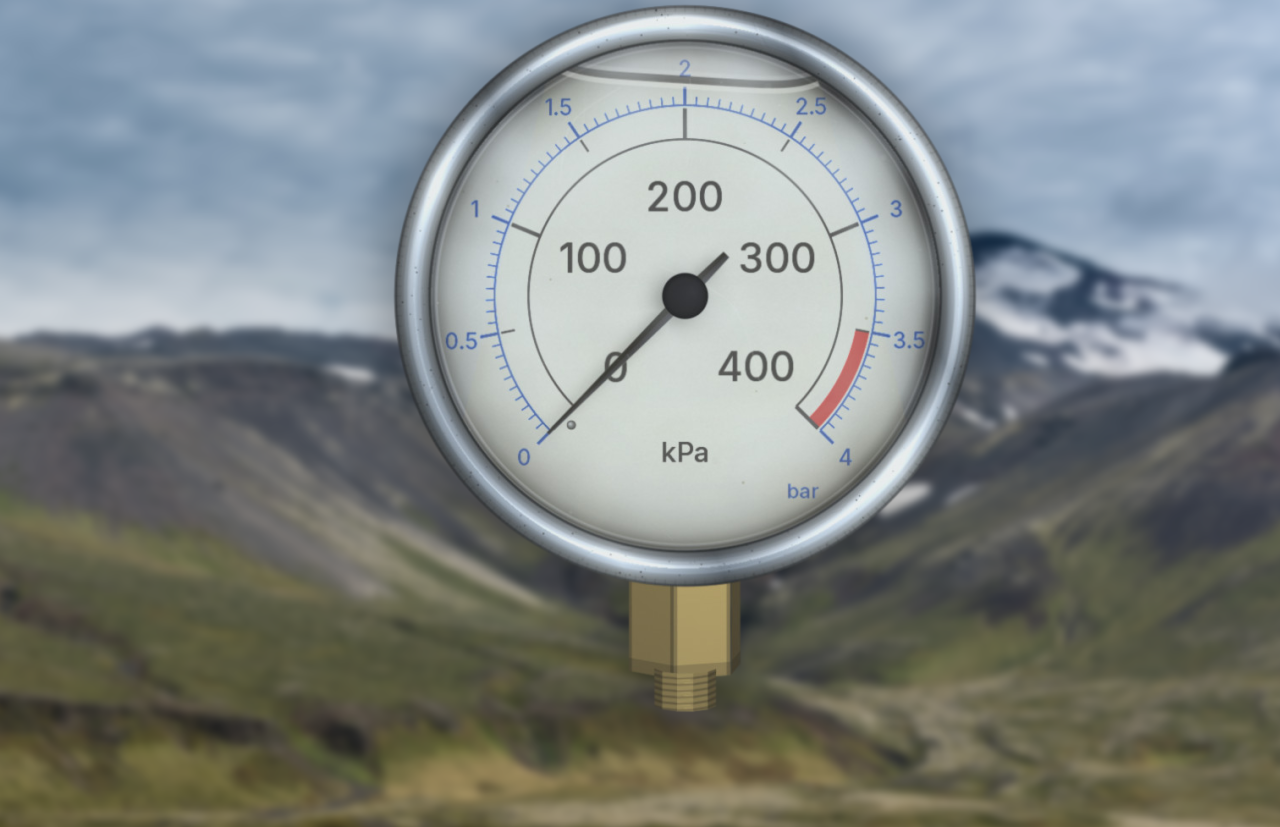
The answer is 0 kPa
